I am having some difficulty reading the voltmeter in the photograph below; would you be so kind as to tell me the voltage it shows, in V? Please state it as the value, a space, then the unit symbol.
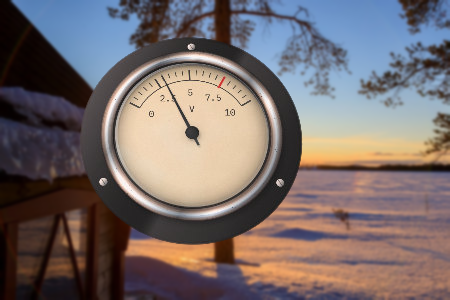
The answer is 3 V
